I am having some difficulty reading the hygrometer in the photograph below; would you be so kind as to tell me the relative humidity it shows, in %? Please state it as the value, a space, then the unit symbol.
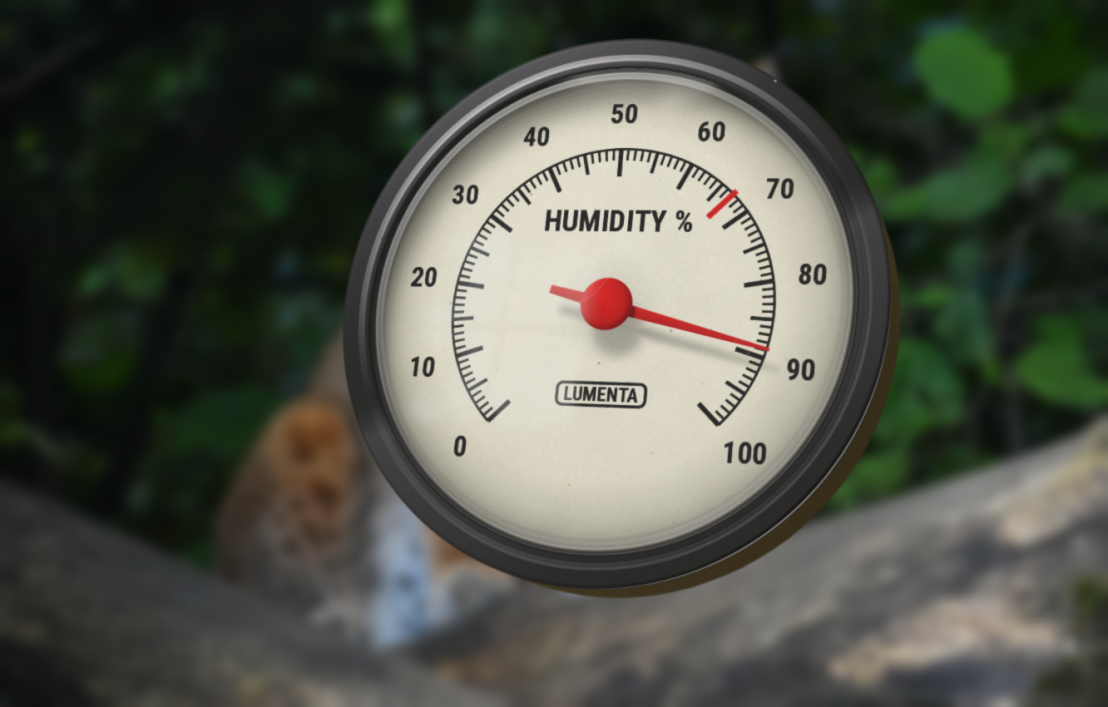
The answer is 89 %
